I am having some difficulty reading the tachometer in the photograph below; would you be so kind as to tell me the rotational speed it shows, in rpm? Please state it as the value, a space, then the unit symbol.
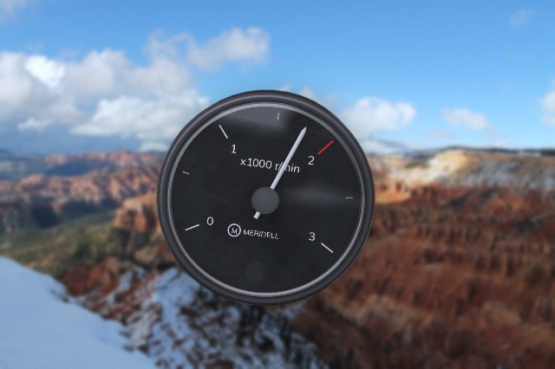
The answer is 1750 rpm
